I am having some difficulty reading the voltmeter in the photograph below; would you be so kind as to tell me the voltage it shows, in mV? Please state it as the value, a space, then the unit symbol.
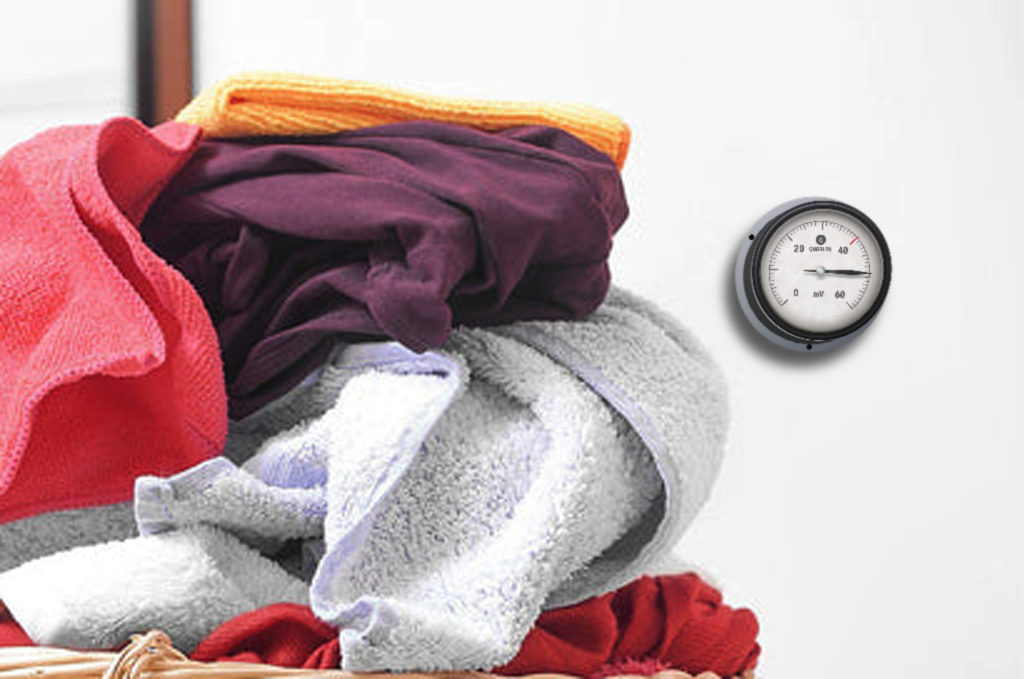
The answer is 50 mV
